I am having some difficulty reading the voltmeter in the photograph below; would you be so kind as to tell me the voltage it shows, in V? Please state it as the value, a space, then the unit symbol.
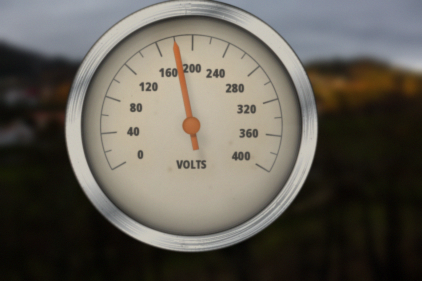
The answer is 180 V
